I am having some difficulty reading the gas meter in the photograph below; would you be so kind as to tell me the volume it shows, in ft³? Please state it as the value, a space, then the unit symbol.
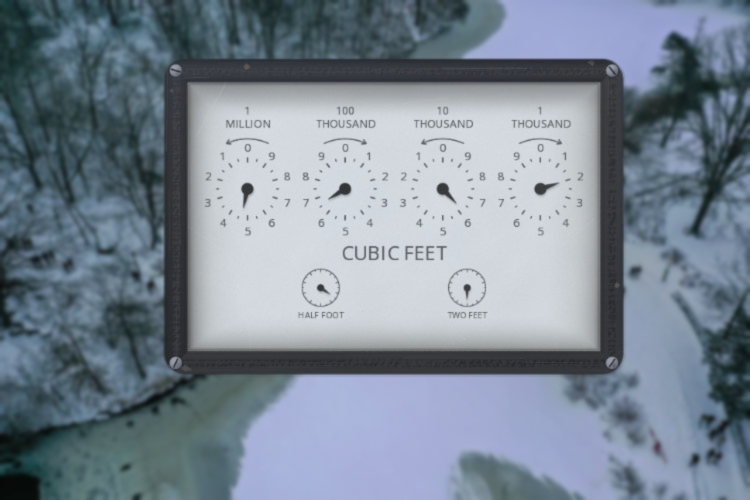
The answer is 466200 ft³
